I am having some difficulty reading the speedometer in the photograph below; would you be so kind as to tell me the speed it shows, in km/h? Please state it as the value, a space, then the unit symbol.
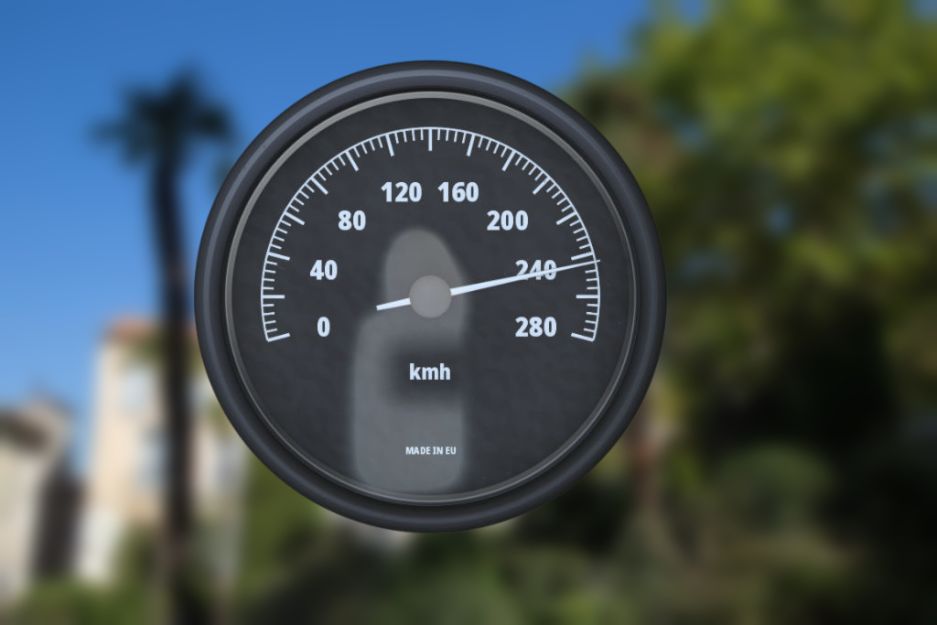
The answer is 244 km/h
